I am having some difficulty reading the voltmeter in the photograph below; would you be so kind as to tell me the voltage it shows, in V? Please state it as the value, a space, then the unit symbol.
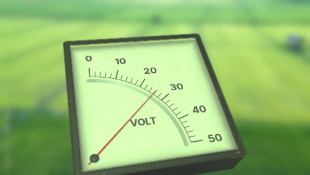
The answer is 26 V
